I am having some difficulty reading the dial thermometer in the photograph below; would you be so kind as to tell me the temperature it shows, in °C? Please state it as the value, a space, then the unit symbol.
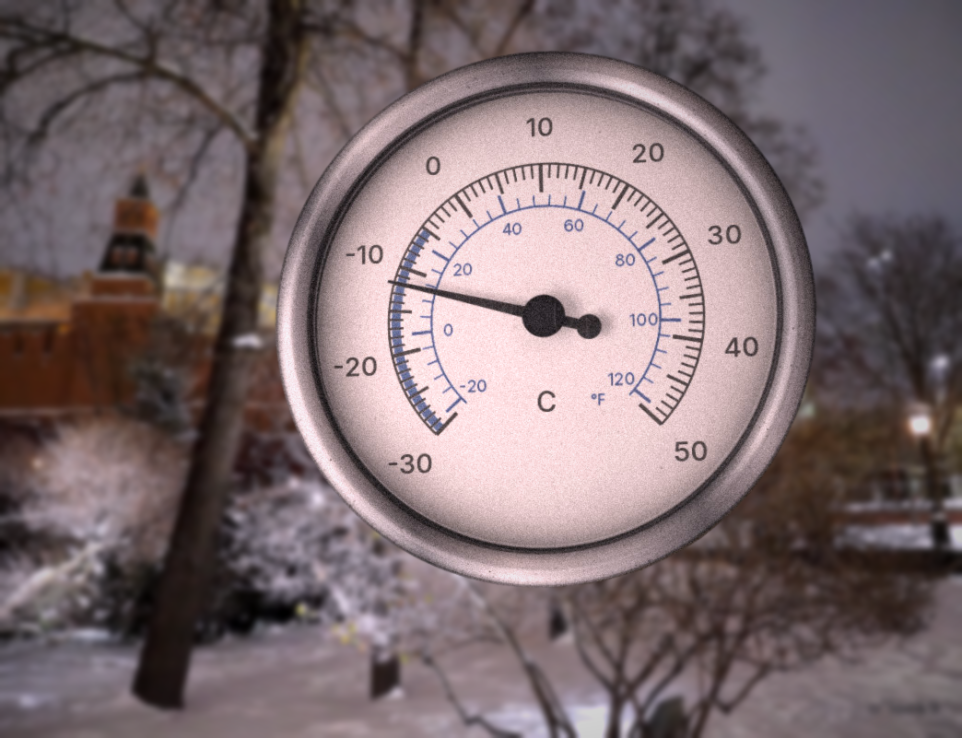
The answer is -12 °C
